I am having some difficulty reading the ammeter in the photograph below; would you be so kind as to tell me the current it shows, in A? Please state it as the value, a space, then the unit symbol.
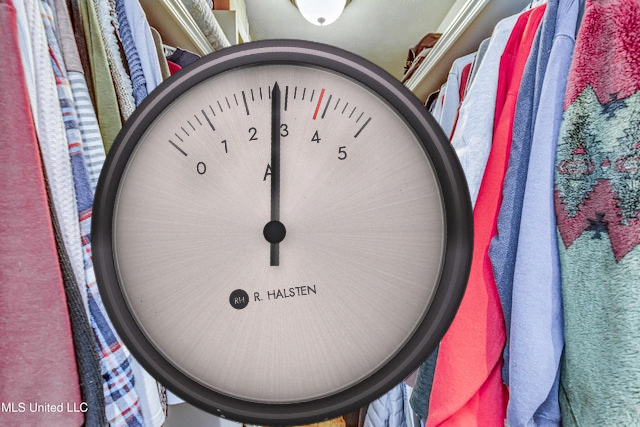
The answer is 2.8 A
